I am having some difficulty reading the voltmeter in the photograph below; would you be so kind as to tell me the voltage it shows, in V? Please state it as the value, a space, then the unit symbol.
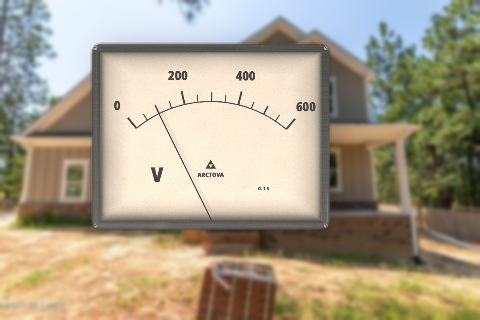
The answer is 100 V
